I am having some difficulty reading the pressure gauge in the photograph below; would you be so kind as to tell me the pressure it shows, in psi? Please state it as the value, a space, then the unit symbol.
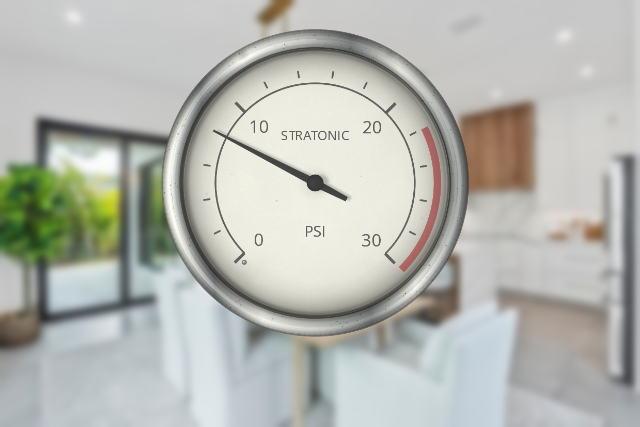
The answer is 8 psi
